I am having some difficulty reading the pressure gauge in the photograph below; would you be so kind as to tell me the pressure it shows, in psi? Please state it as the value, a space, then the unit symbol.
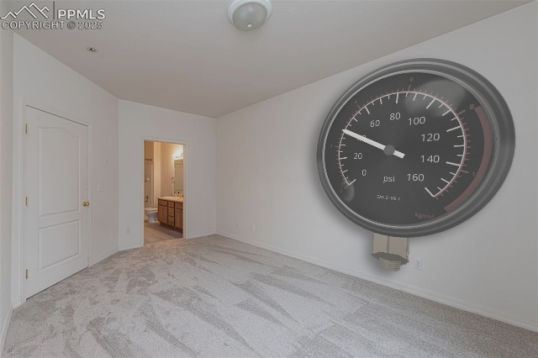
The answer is 40 psi
